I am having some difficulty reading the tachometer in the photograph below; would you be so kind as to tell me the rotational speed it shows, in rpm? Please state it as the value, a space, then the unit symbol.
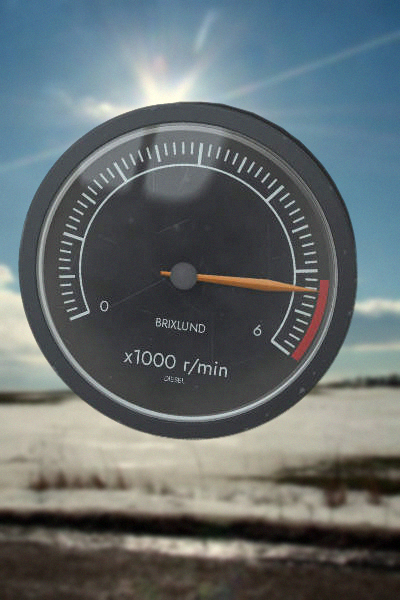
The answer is 5200 rpm
